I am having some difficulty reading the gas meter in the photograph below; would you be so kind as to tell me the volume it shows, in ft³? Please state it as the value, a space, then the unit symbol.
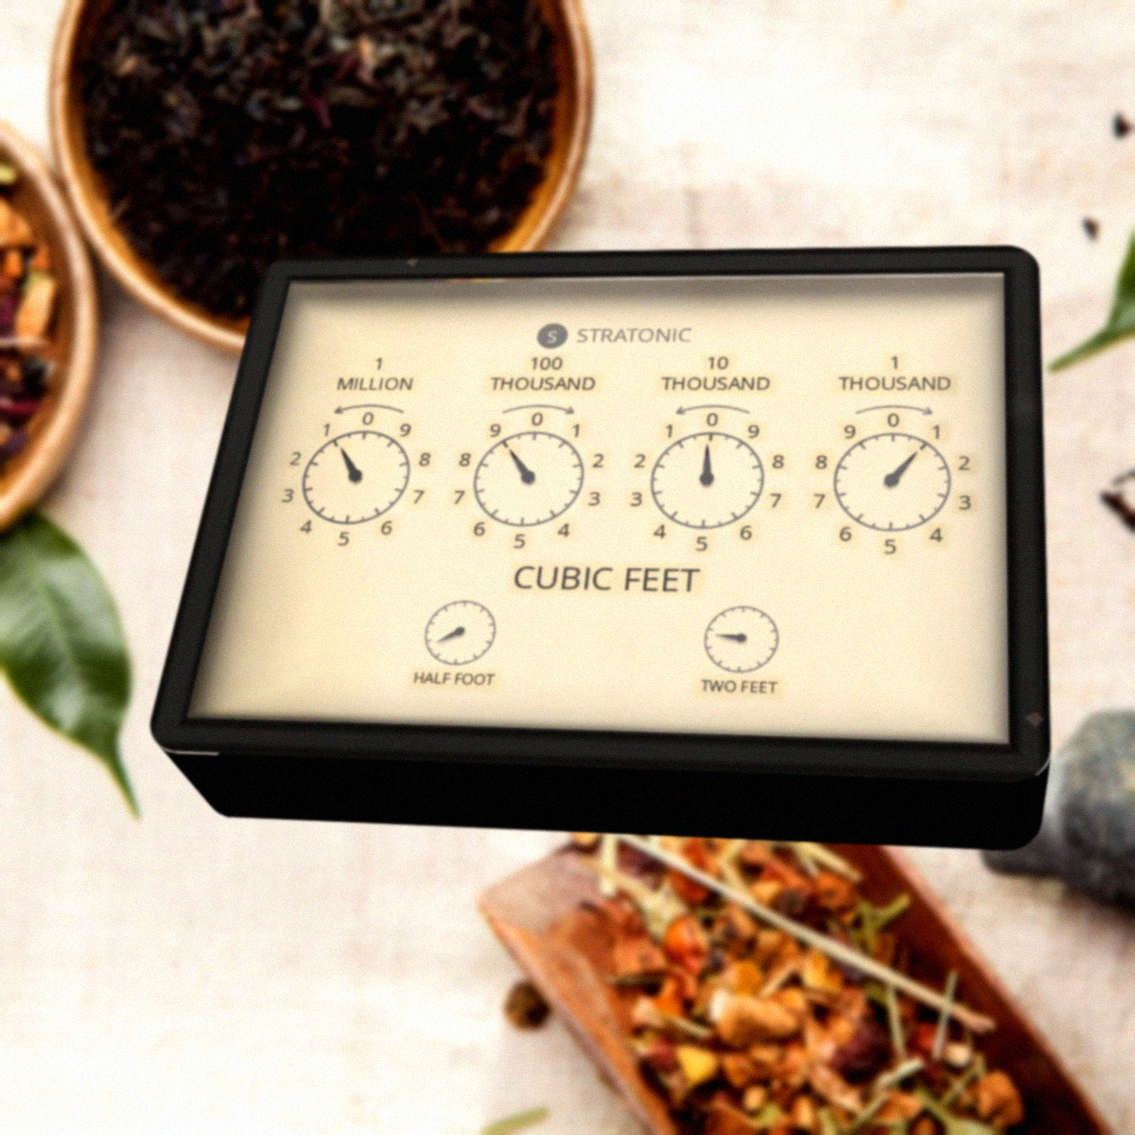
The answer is 90100 ft³
